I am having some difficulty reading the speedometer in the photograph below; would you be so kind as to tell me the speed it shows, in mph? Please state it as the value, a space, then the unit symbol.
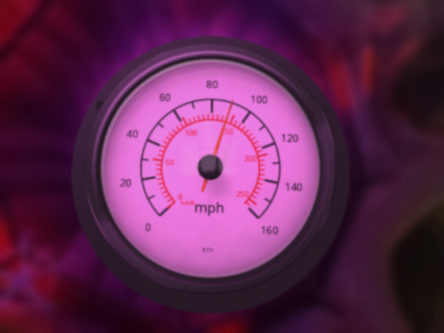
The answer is 90 mph
